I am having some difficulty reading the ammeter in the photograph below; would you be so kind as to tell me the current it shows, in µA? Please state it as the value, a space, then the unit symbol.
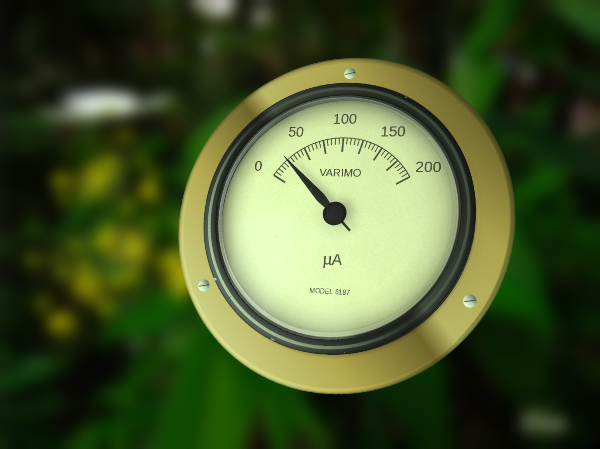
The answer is 25 µA
